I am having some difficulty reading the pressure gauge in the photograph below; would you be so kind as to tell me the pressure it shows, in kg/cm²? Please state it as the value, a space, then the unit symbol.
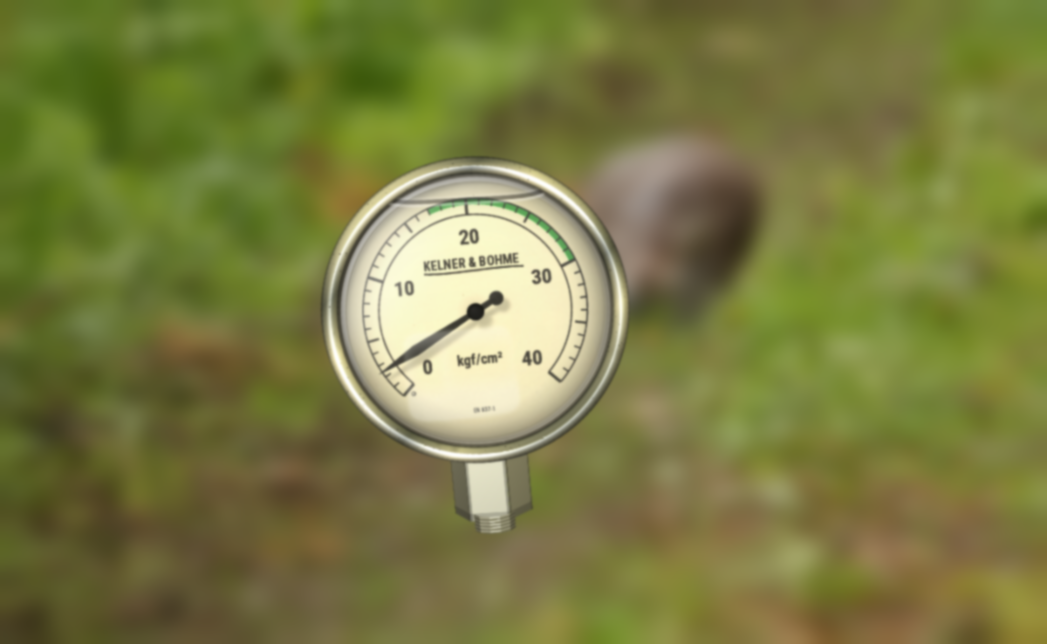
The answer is 2.5 kg/cm²
